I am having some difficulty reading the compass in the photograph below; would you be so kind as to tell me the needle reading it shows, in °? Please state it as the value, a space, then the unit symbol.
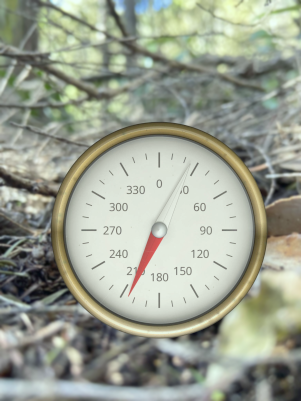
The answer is 205 °
